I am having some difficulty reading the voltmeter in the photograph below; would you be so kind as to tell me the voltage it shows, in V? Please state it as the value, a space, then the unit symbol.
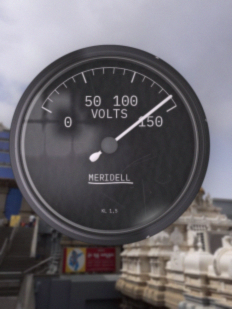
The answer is 140 V
